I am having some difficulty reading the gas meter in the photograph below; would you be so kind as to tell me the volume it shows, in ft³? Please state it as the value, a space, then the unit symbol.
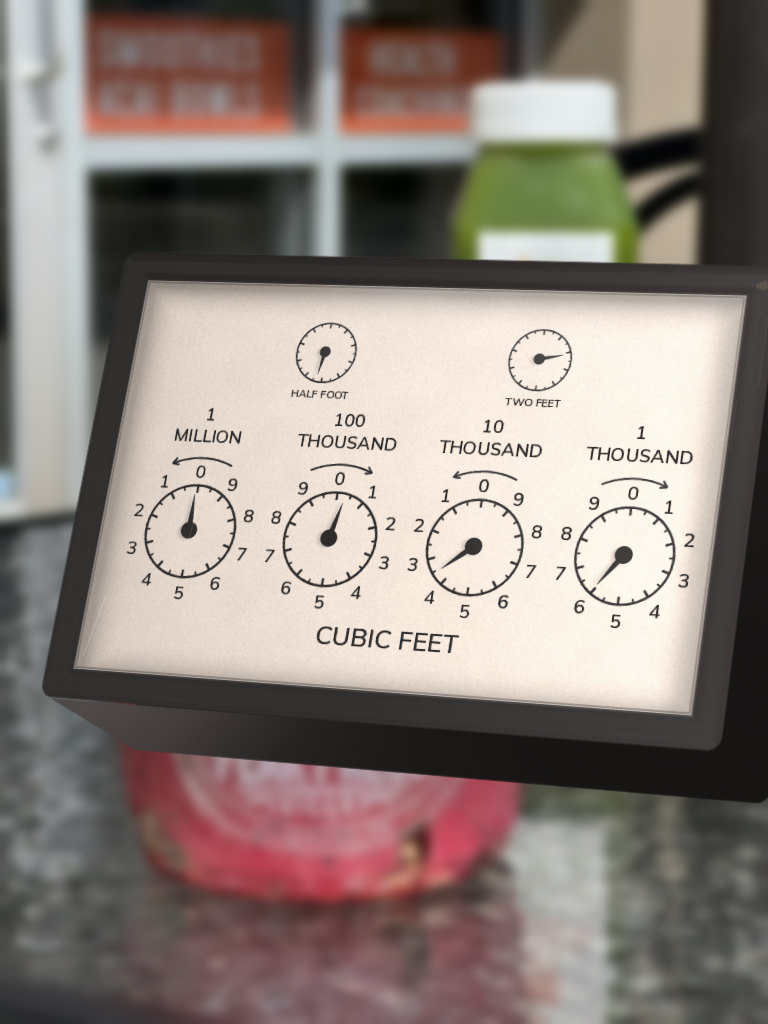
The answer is 3600 ft³
